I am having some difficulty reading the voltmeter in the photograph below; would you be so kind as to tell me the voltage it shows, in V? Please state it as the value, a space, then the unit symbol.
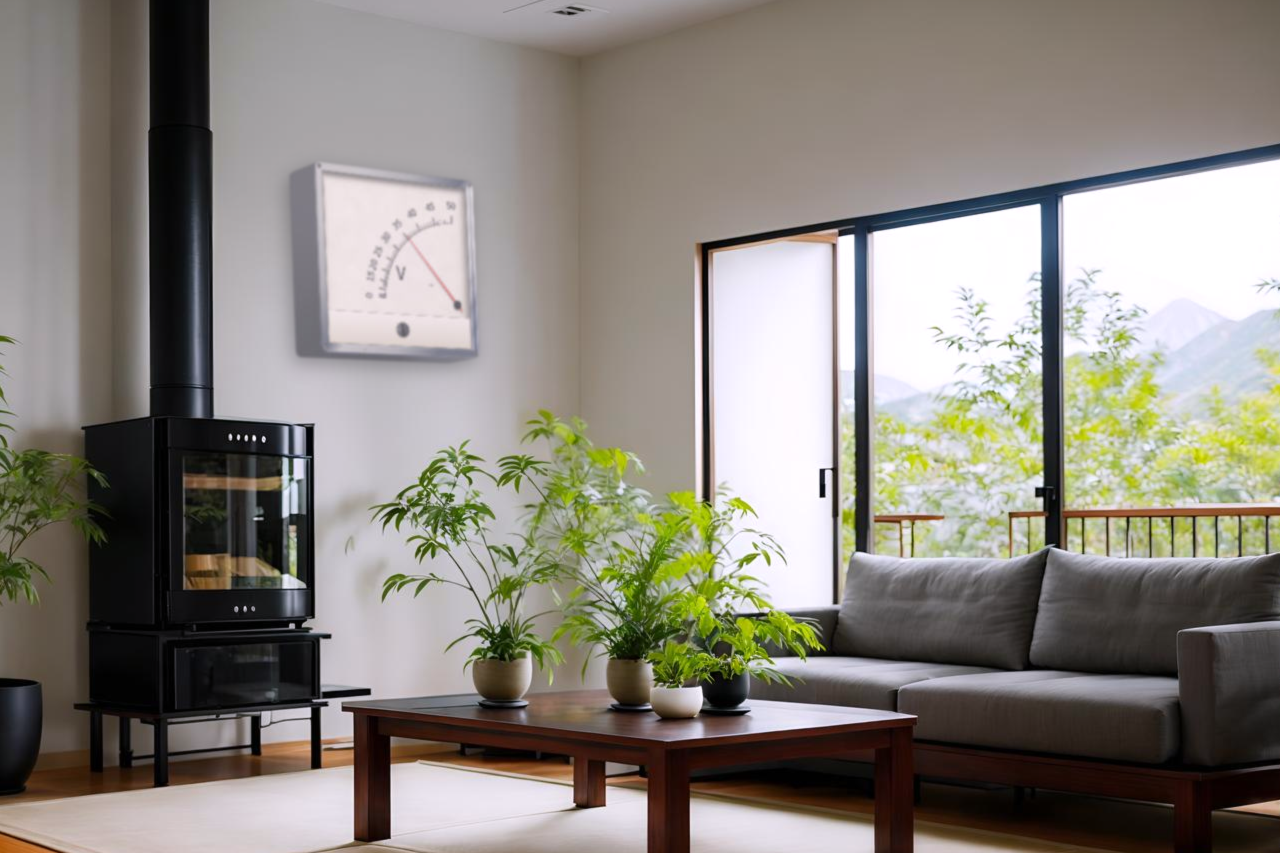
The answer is 35 V
